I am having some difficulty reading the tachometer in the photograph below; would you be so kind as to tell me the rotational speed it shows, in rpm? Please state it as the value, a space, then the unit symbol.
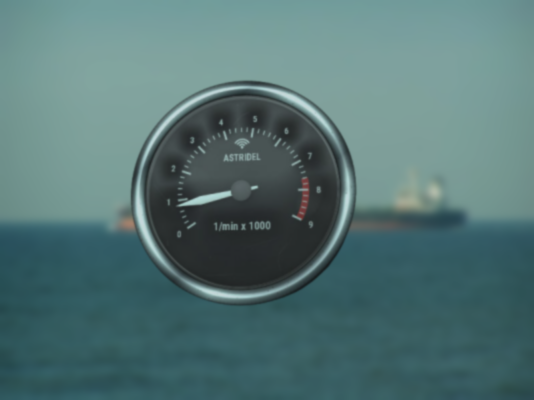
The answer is 800 rpm
